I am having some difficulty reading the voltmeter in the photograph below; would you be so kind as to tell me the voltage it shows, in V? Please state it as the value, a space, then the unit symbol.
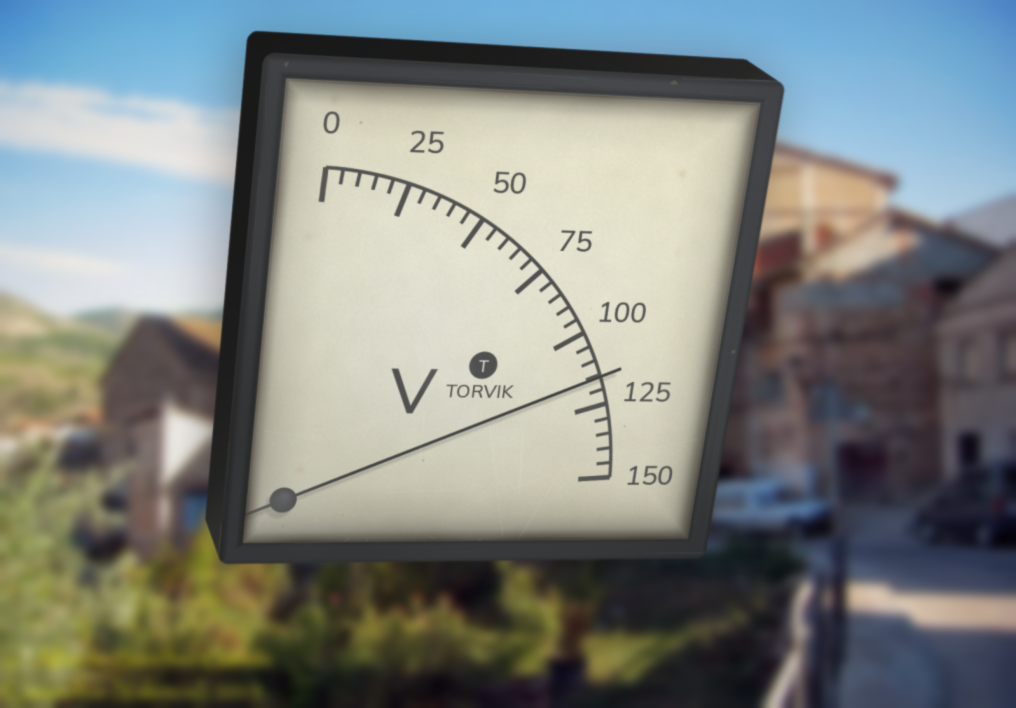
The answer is 115 V
